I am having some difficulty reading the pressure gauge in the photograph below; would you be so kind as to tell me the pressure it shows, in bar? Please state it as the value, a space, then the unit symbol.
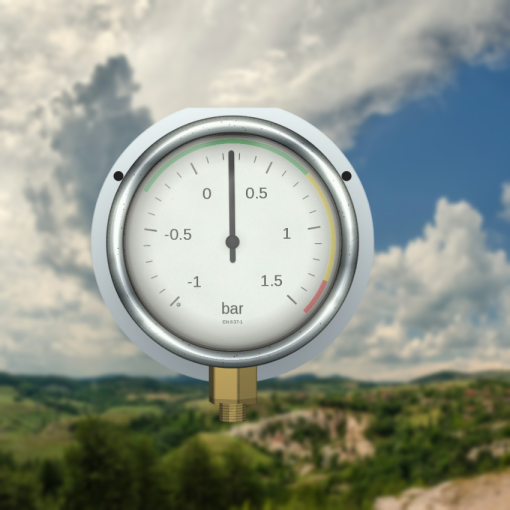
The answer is 0.25 bar
